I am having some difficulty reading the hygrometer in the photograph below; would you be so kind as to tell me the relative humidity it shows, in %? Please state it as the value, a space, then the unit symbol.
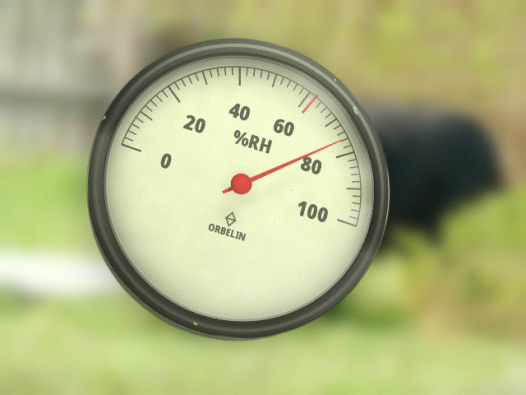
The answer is 76 %
